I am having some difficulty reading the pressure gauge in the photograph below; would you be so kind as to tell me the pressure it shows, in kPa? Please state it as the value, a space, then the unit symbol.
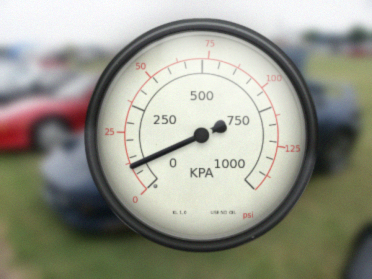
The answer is 75 kPa
